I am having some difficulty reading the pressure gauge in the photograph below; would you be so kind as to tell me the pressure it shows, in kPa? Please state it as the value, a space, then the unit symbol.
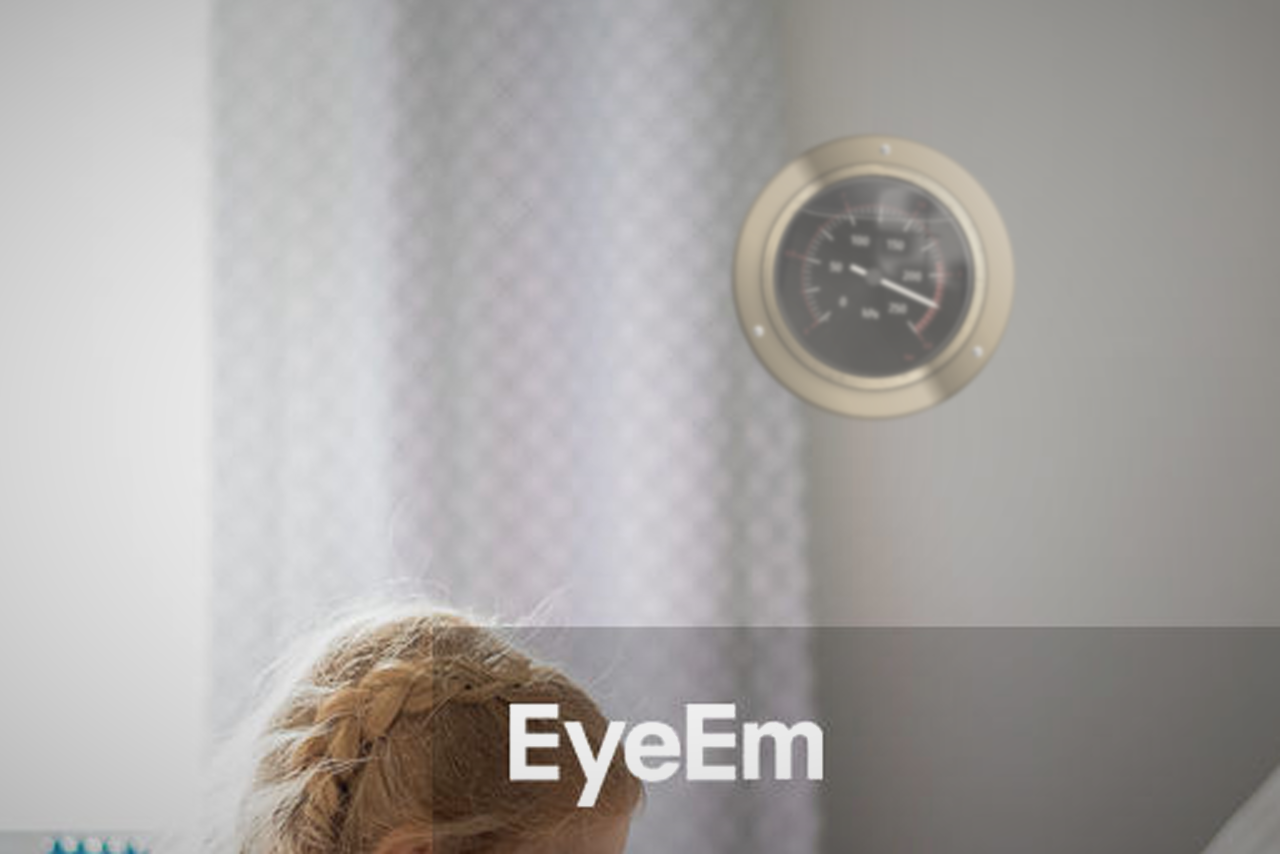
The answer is 225 kPa
